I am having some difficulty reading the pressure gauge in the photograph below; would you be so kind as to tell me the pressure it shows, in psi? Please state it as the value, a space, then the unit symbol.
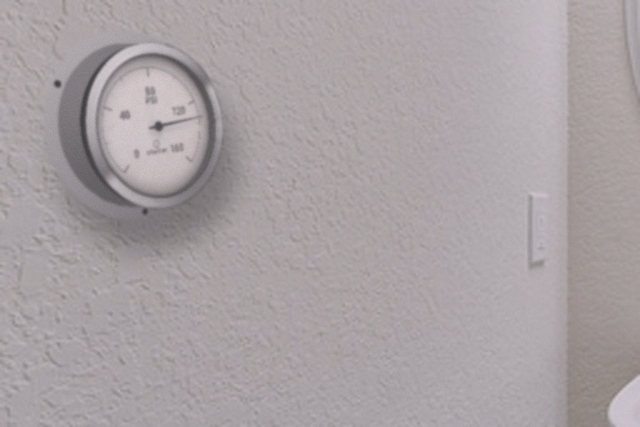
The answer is 130 psi
